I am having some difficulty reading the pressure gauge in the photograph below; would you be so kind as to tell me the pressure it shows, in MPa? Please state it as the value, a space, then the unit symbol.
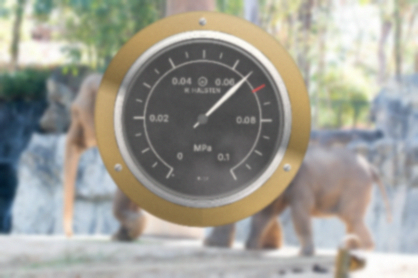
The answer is 0.065 MPa
